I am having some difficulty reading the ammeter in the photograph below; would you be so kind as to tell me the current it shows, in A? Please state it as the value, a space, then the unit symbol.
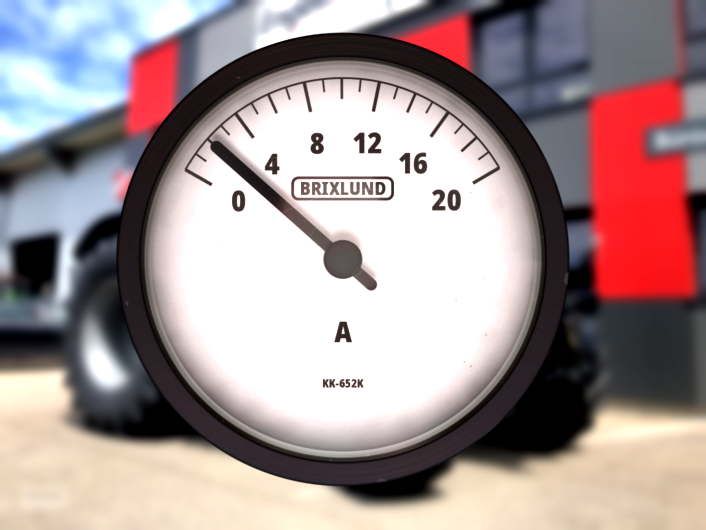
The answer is 2 A
